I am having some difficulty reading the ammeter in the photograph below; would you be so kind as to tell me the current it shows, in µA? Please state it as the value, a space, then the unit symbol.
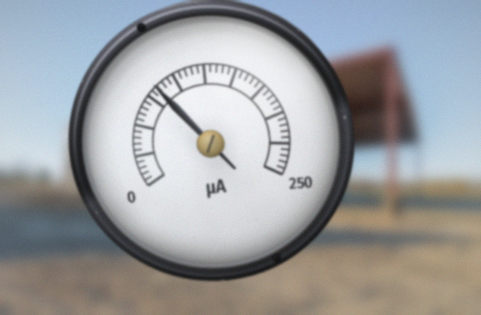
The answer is 85 µA
